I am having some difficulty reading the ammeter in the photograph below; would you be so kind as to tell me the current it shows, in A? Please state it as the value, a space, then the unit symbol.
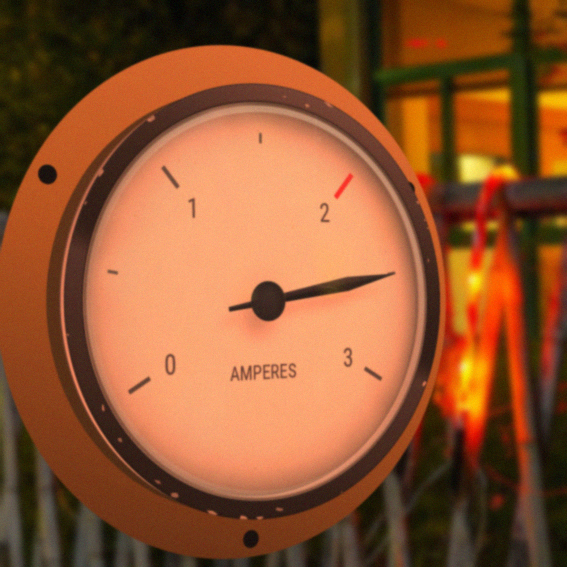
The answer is 2.5 A
